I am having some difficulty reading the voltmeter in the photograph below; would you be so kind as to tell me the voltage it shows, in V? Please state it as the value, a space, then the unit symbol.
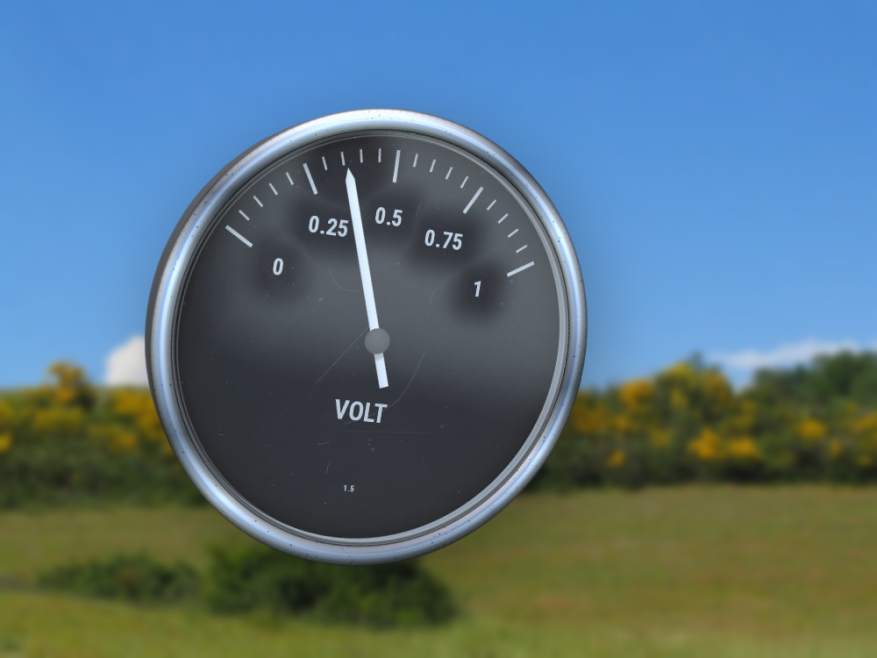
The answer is 0.35 V
